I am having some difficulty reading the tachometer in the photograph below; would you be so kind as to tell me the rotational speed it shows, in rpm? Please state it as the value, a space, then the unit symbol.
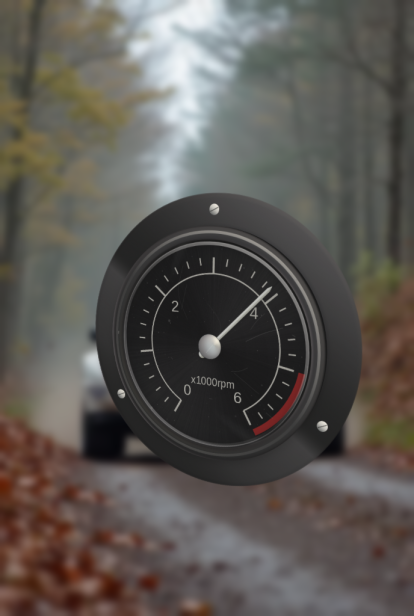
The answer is 3900 rpm
